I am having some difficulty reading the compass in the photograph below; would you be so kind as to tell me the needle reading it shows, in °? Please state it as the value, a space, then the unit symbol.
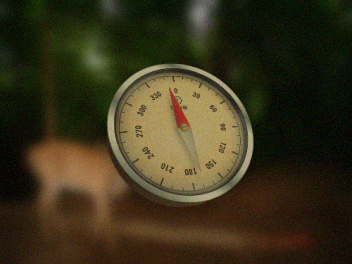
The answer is 350 °
